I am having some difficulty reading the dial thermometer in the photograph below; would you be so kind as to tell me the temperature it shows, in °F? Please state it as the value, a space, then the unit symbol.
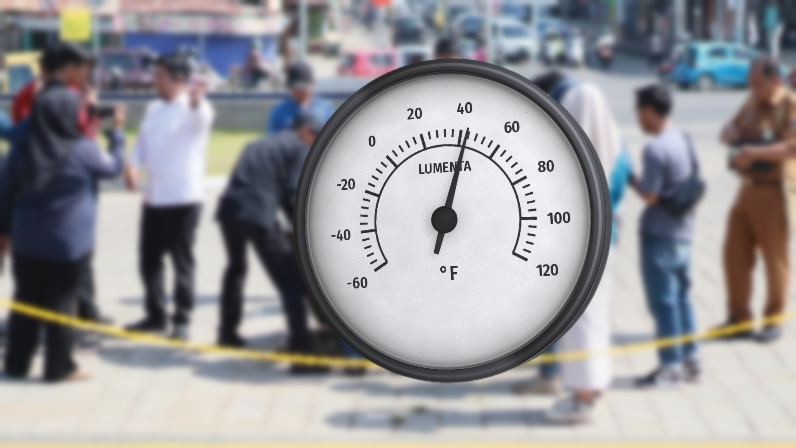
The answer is 44 °F
